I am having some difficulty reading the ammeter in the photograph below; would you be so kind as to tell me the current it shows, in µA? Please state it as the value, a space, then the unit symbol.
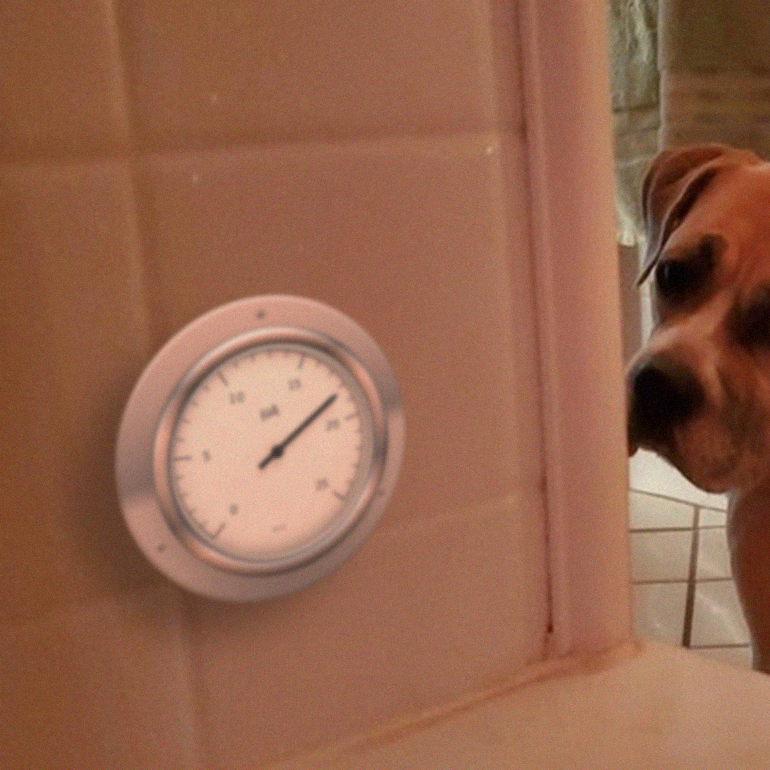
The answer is 18 µA
